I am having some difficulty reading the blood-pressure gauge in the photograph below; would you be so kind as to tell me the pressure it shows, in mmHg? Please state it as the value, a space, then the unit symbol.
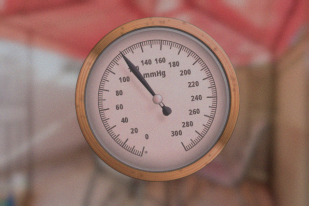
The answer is 120 mmHg
